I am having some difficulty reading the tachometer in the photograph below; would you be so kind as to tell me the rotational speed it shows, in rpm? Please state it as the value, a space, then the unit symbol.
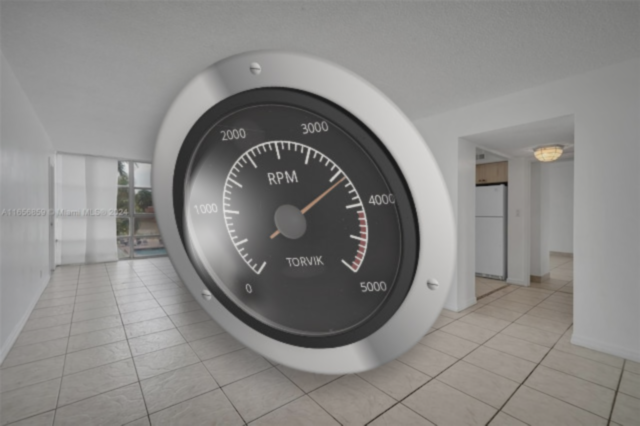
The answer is 3600 rpm
